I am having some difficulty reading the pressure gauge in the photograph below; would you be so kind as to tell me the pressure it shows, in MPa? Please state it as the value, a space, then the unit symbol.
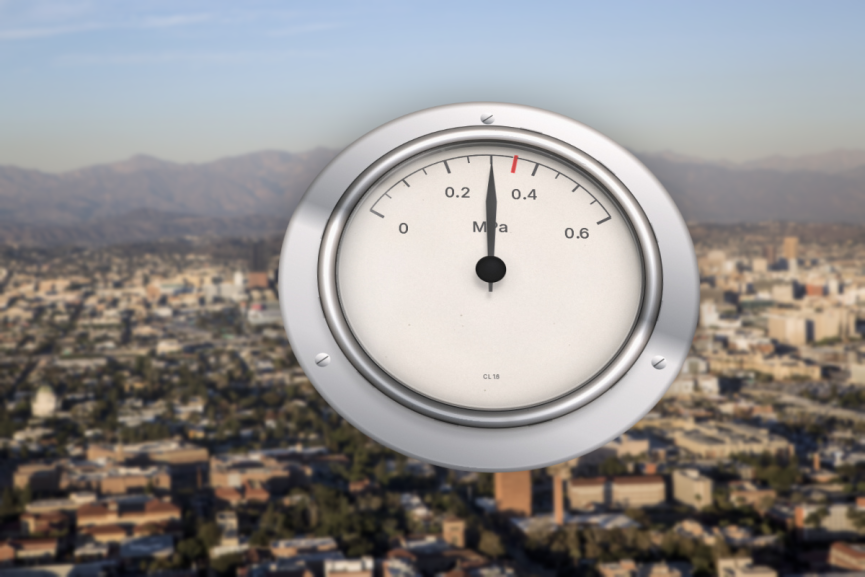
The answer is 0.3 MPa
